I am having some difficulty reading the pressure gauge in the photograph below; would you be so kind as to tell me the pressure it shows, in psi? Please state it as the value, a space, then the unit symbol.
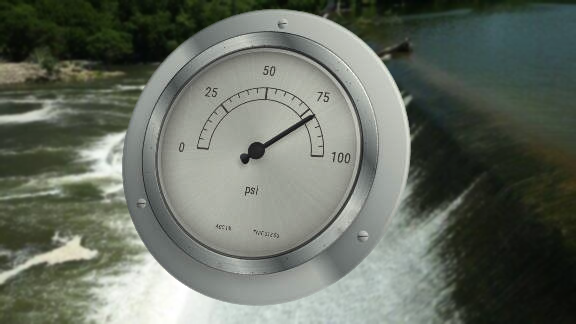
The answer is 80 psi
